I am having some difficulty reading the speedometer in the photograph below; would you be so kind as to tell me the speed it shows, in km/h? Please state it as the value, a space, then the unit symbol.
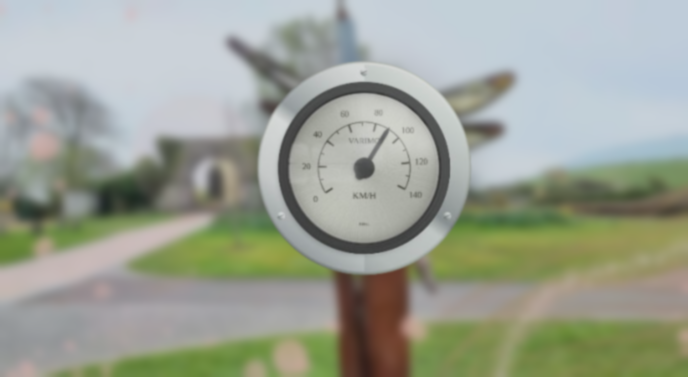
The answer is 90 km/h
